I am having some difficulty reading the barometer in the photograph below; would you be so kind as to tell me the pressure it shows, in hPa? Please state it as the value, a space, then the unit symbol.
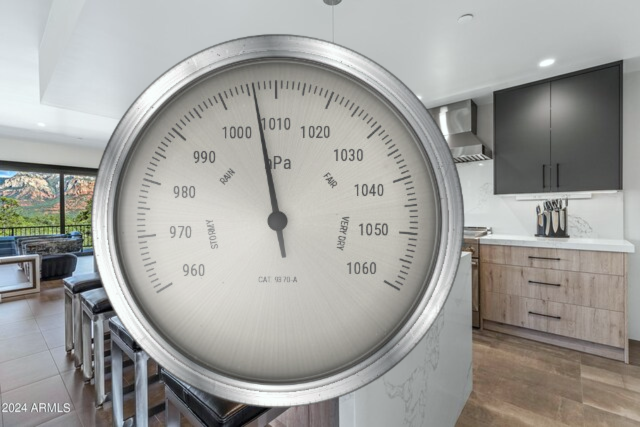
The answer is 1006 hPa
